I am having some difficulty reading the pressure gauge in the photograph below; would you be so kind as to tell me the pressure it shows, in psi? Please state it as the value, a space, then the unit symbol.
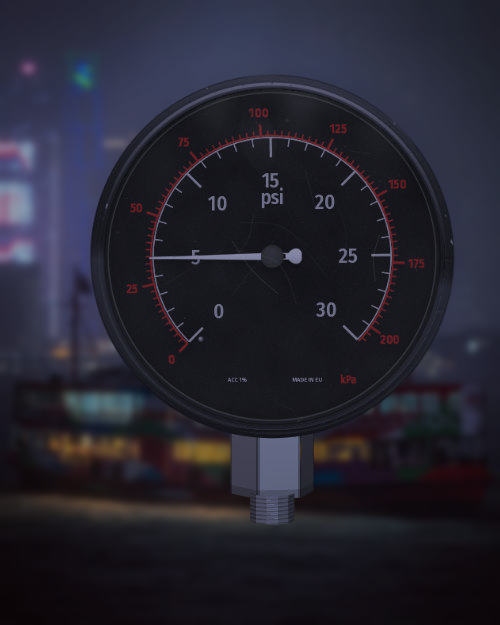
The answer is 5 psi
